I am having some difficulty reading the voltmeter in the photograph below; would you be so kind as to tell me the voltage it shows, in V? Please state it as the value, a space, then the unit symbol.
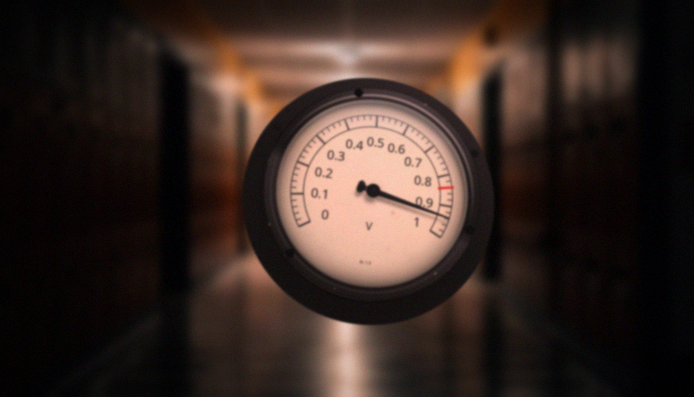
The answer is 0.94 V
